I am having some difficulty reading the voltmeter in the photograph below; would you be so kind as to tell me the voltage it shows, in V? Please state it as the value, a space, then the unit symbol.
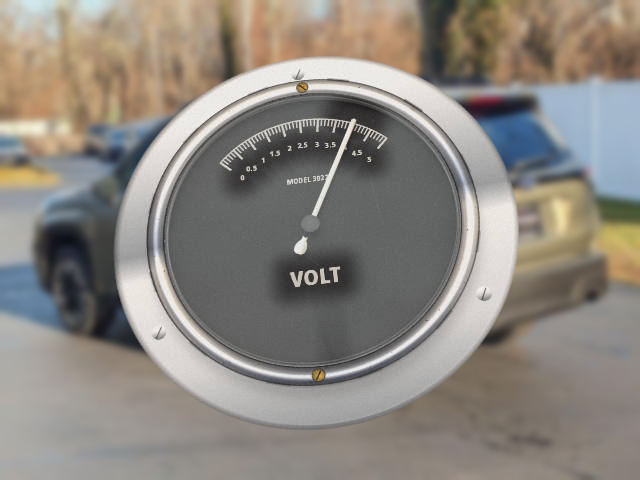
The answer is 4 V
